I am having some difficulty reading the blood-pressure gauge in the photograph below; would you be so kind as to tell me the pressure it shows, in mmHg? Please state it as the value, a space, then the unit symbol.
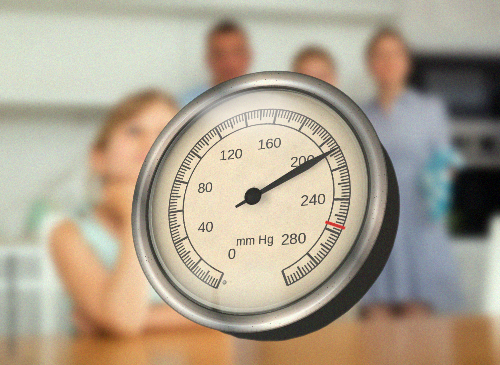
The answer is 210 mmHg
